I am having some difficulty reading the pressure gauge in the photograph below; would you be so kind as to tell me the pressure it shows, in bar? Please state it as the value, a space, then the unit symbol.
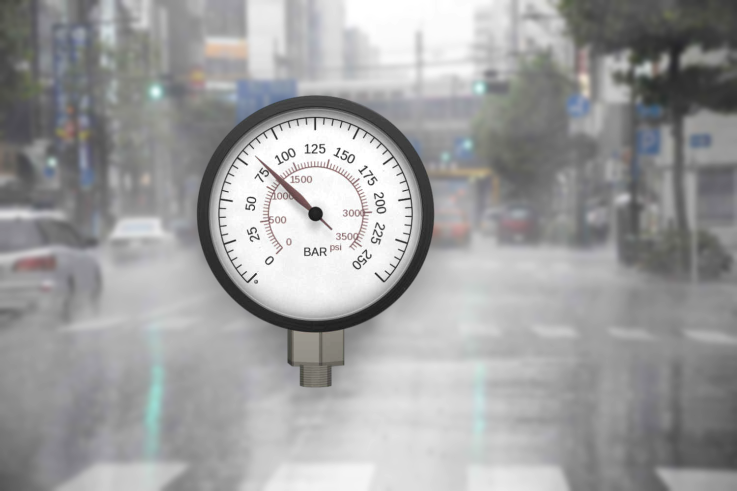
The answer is 82.5 bar
